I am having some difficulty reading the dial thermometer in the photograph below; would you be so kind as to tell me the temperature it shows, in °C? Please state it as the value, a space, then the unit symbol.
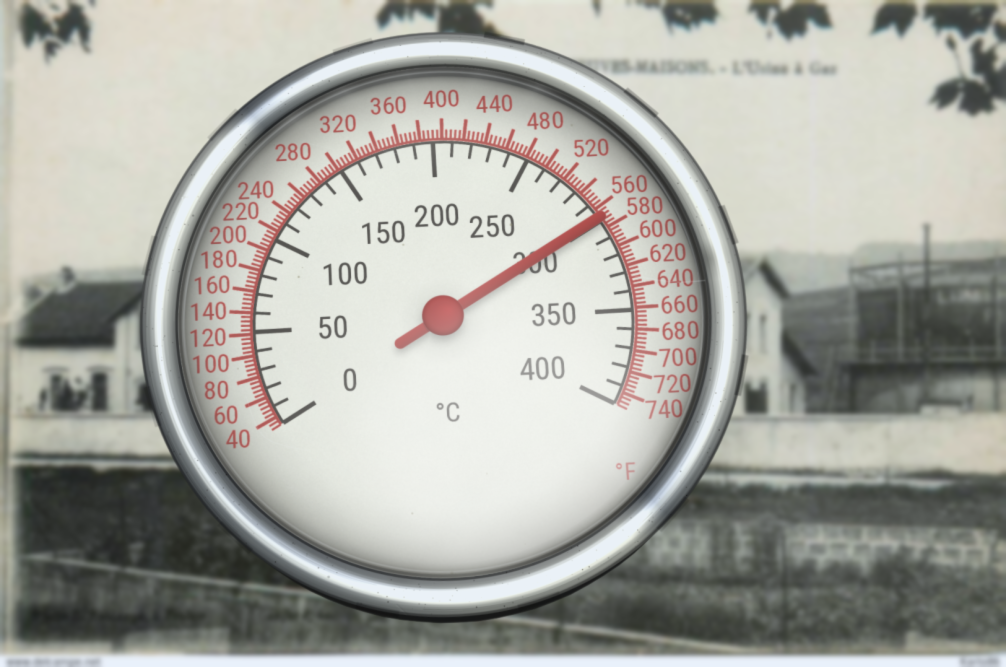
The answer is 300 °C
